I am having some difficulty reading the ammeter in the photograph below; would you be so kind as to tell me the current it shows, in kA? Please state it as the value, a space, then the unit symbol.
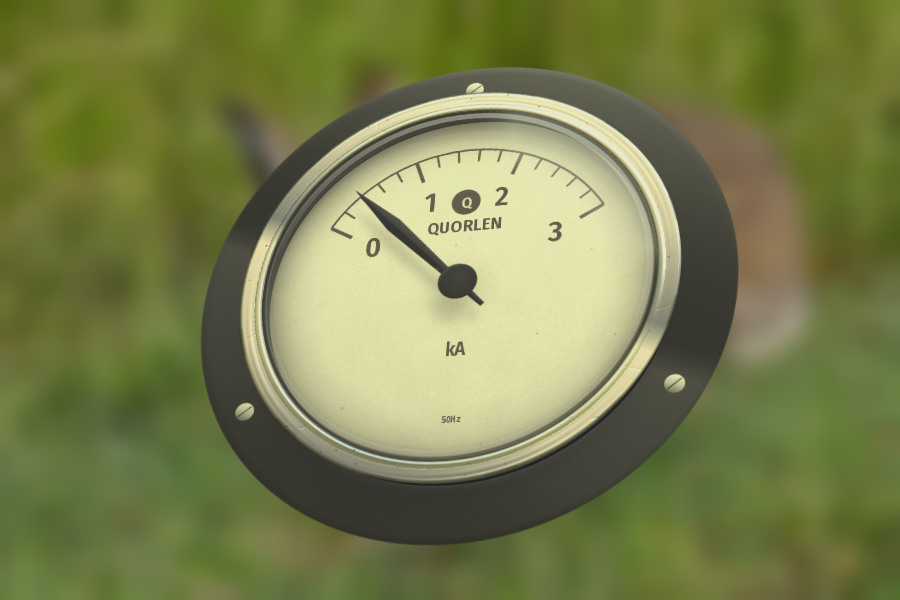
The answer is 0.4 kA
